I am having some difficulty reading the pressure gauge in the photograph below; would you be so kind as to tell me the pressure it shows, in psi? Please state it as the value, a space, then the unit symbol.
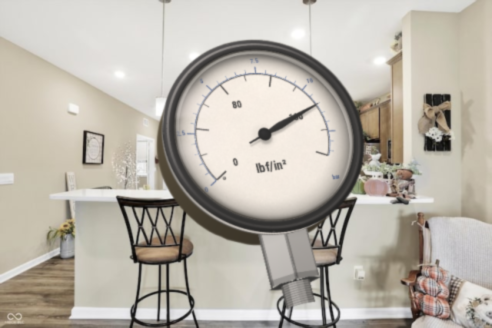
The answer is 160 psi
